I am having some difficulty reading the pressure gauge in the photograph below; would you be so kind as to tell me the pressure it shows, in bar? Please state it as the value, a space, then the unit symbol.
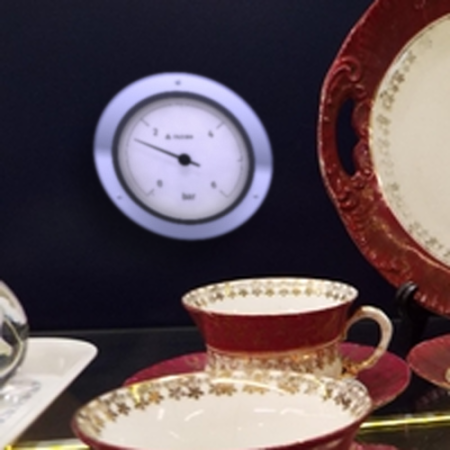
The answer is 1.5 bar
